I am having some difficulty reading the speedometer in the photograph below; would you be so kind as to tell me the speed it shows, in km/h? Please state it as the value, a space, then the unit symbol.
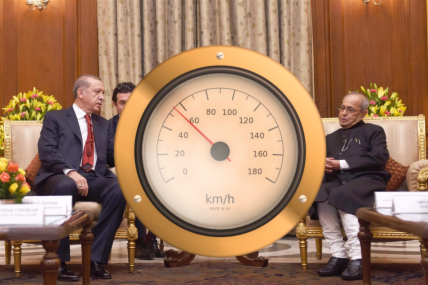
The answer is 55 km/h
